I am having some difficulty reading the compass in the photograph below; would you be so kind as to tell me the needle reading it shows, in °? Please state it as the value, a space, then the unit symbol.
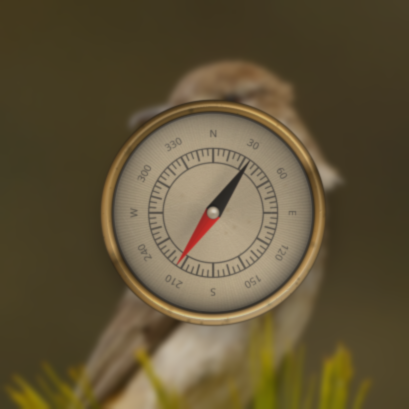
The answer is 215 °
